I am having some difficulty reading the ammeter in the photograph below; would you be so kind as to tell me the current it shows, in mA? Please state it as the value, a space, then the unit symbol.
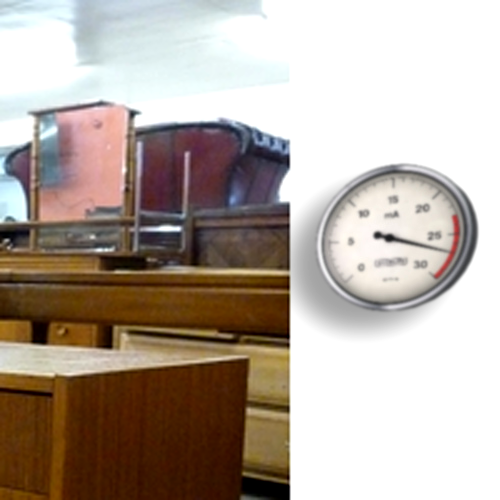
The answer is 27 mA
